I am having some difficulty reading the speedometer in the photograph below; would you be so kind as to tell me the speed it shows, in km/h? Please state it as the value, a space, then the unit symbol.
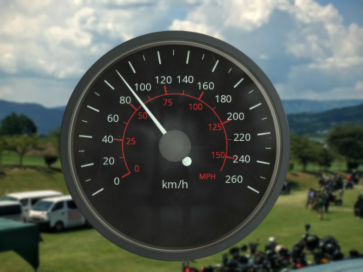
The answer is 90 km/h
